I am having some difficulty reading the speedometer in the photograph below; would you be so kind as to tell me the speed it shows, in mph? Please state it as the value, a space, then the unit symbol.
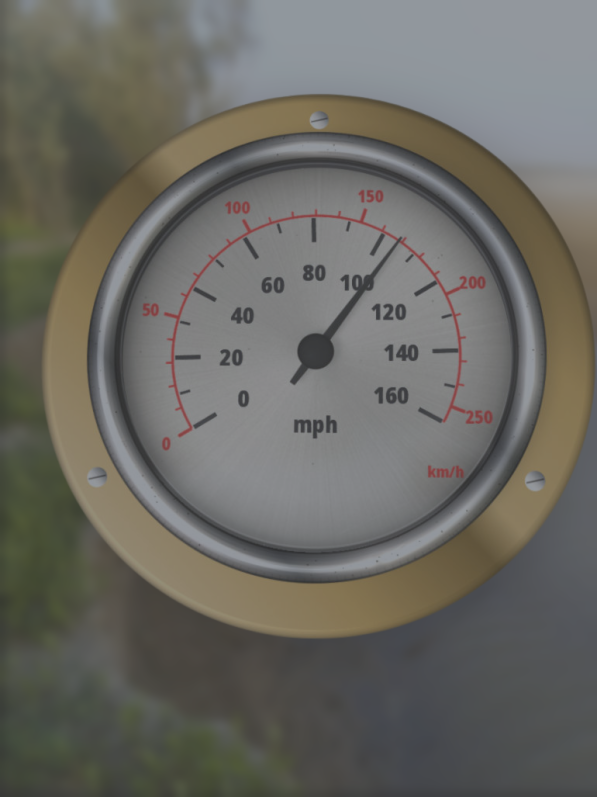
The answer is 105 mph
